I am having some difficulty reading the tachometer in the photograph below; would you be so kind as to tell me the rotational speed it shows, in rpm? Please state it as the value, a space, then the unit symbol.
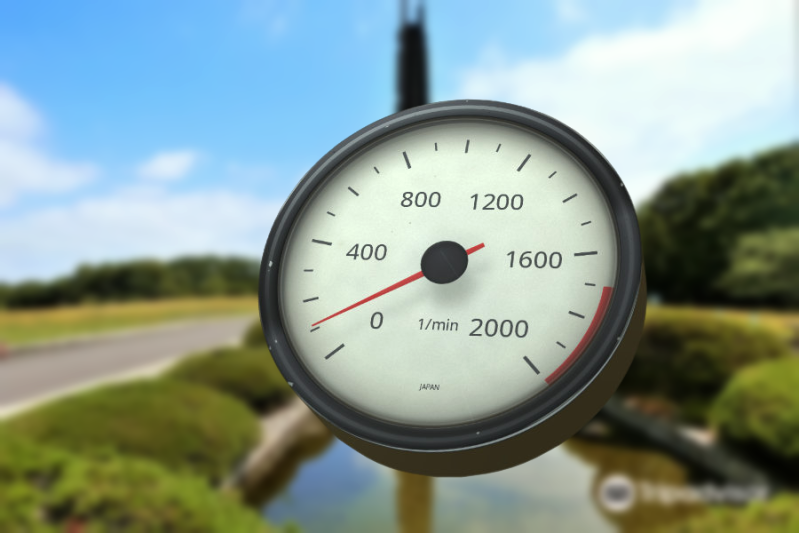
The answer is 100 rpm
